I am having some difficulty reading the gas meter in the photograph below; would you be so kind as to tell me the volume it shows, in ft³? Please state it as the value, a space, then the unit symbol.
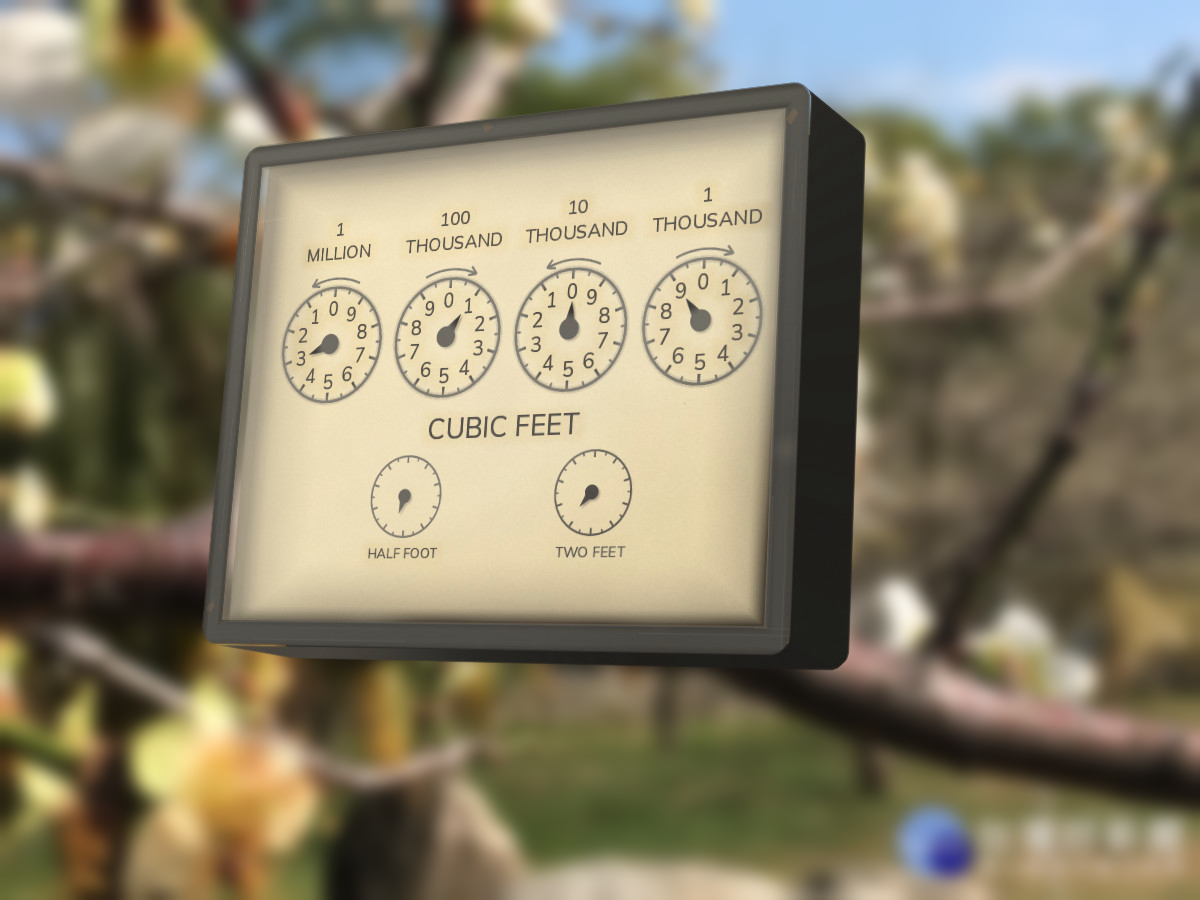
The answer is 309900 ft³
